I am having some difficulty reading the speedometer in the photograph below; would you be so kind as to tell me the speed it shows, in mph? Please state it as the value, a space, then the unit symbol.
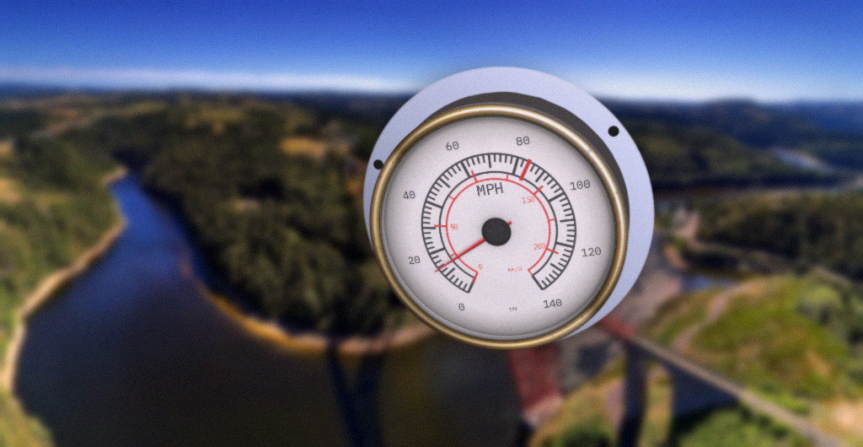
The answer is 14 mph
